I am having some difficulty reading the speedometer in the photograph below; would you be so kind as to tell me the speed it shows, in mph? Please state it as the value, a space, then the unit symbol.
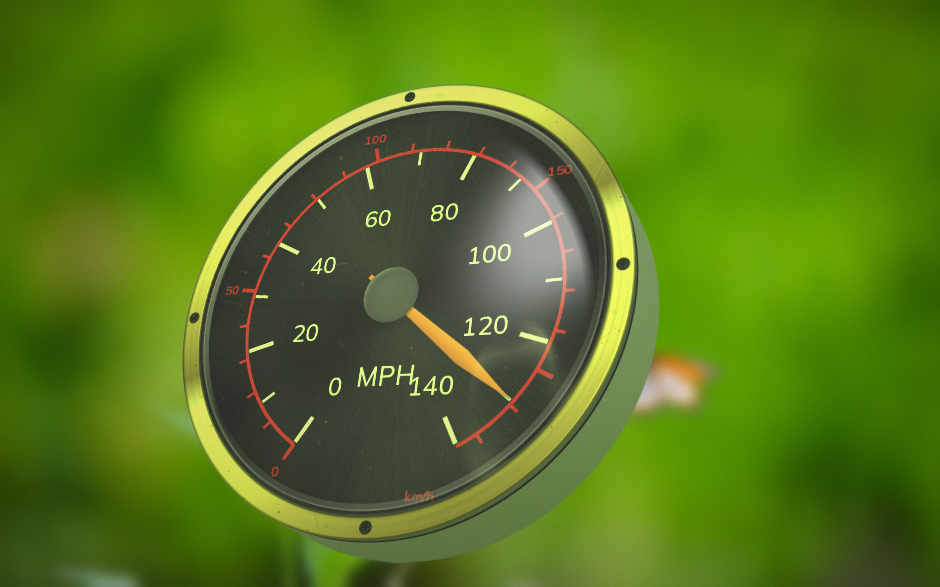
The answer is 130 mph
